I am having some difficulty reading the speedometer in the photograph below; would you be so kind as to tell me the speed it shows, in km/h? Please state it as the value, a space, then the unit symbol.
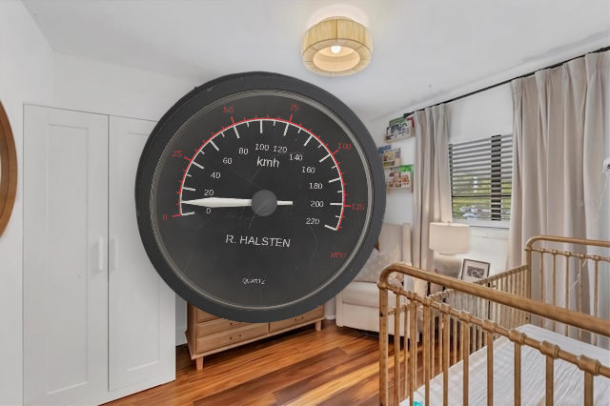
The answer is 10 km/h
